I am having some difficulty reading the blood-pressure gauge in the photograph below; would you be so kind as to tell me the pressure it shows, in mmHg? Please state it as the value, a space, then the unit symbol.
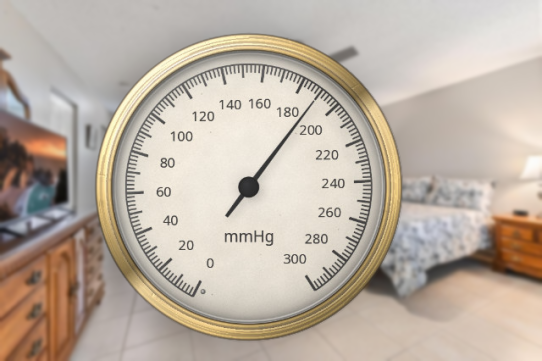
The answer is 190 mmHg
